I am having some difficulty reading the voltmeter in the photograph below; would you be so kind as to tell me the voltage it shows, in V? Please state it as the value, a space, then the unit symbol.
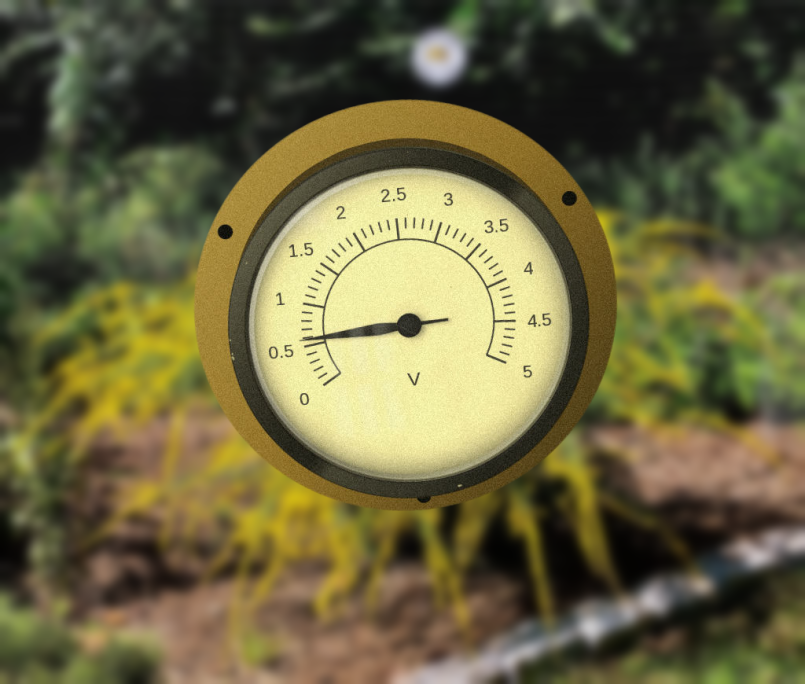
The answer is 0.6 V
